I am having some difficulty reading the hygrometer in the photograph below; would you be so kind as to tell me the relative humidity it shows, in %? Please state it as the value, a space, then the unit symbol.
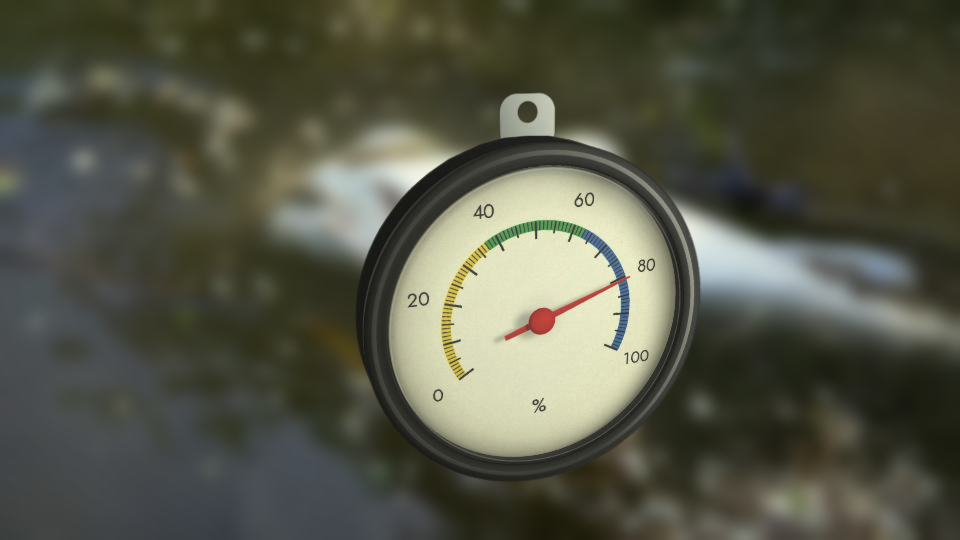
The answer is 80 %
